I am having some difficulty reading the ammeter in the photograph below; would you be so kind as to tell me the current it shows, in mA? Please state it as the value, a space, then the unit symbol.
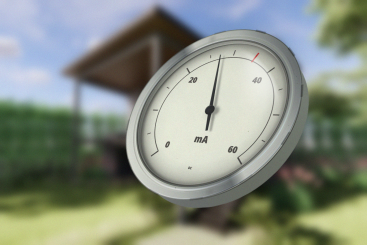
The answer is 27.5 mA
